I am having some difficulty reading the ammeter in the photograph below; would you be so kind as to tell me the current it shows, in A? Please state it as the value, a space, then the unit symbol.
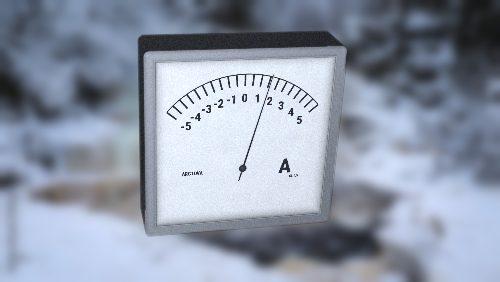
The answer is 1.5 A
